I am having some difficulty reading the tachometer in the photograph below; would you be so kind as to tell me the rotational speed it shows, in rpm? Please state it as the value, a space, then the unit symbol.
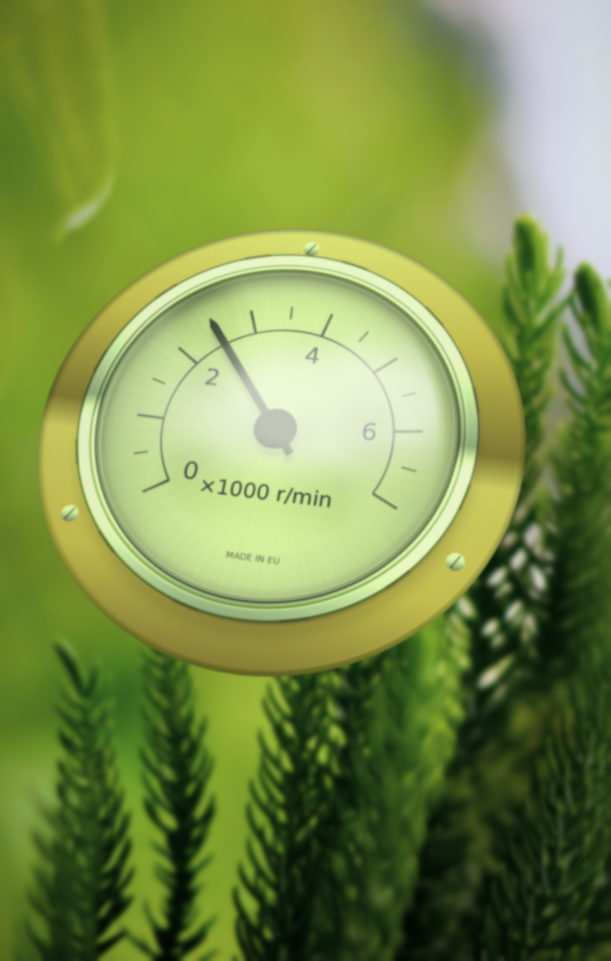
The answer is 2500 rpm
